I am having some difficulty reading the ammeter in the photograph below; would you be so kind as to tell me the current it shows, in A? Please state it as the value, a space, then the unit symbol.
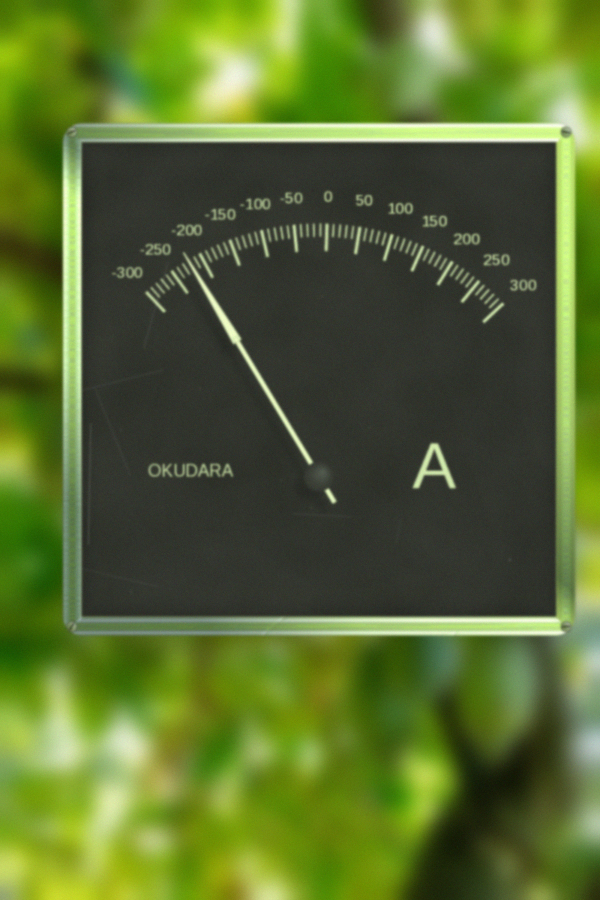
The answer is -220 A
